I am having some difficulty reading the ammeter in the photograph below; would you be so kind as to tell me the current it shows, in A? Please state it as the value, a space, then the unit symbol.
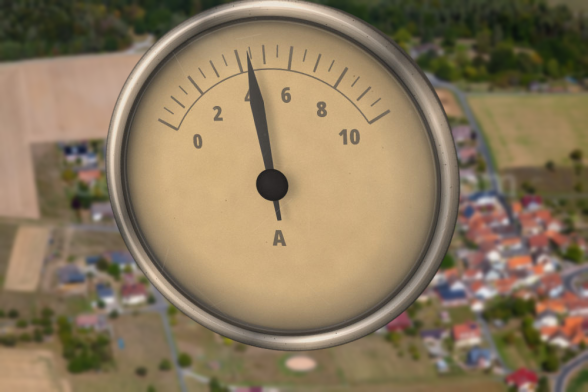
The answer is 4.5 A
